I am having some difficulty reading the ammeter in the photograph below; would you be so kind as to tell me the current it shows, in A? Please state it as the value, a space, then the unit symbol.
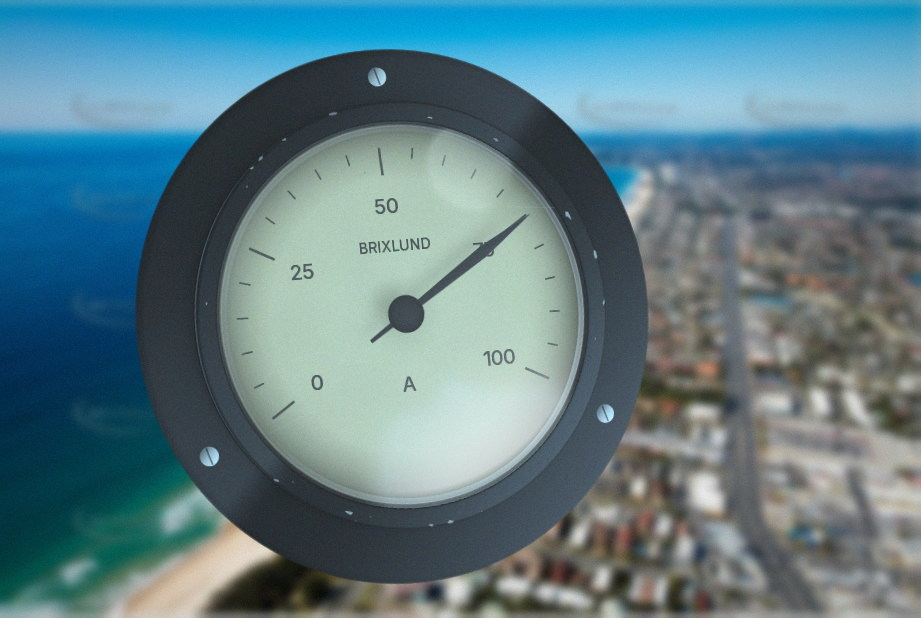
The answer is 75 A
